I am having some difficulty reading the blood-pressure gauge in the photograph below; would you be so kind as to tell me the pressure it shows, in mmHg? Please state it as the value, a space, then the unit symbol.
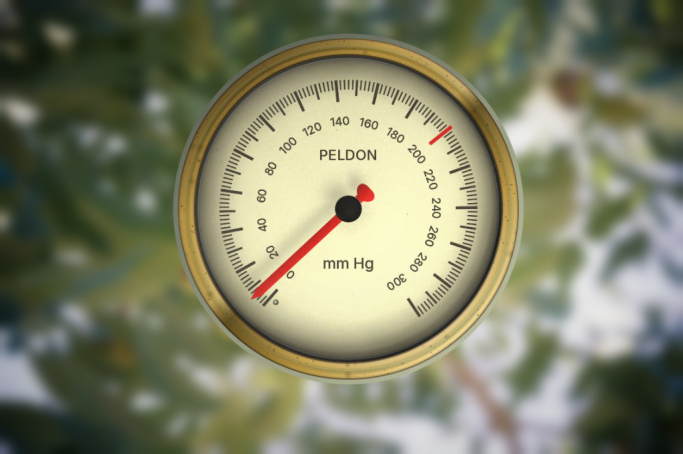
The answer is 6 mmHg
